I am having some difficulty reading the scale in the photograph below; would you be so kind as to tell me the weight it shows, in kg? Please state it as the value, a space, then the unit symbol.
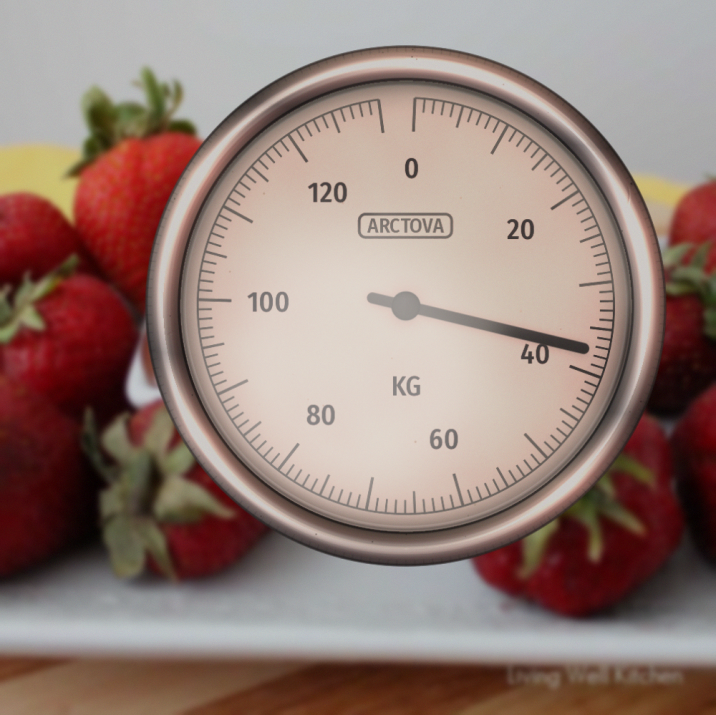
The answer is 37.5 kg
